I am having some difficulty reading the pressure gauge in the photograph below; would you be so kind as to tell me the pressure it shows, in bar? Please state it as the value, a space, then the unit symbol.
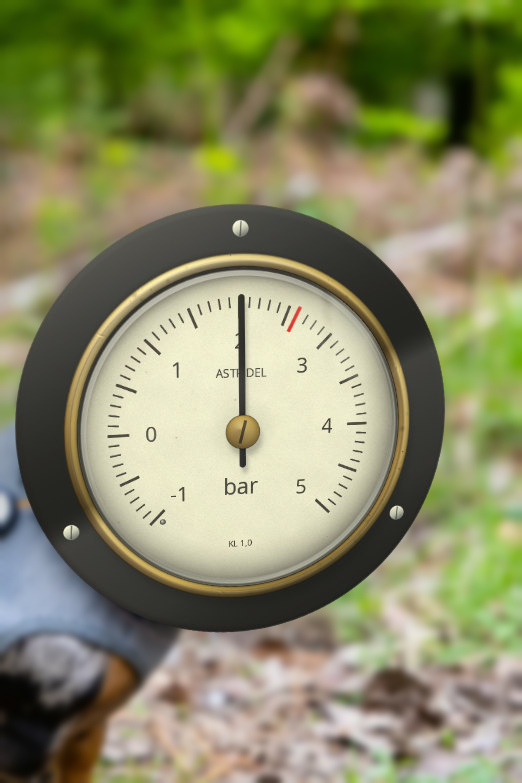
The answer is 2 bar
